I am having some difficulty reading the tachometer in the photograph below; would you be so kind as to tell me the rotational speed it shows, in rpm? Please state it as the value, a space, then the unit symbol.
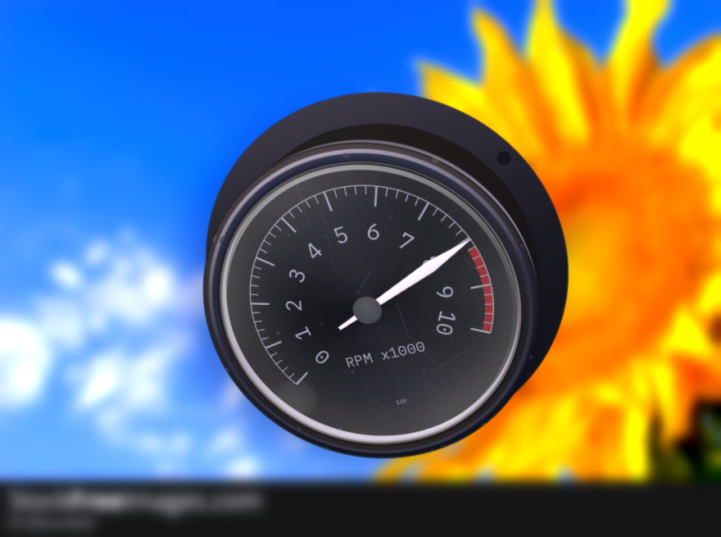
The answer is 8000 rpm
